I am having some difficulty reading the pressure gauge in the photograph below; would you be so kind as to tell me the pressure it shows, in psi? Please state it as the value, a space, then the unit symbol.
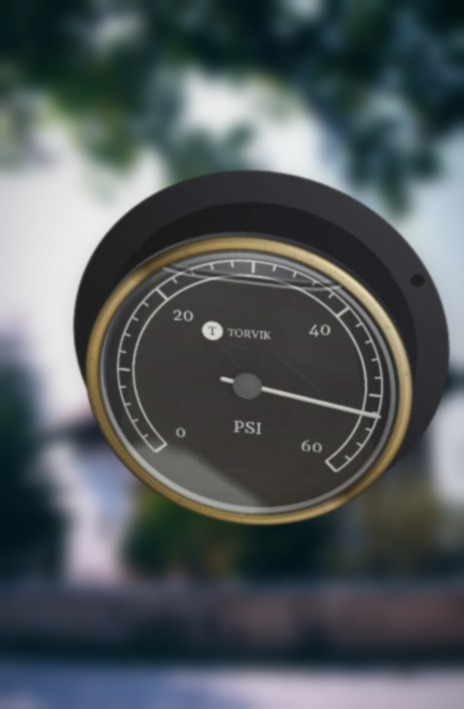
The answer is 52 psi
